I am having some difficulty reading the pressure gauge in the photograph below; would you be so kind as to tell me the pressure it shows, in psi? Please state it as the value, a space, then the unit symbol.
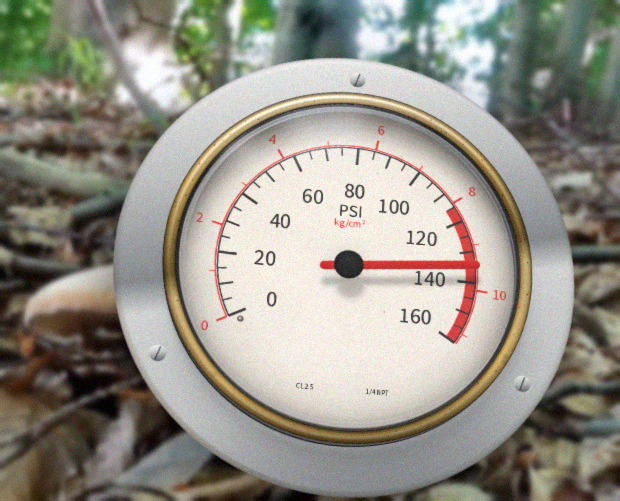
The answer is 135 psi
